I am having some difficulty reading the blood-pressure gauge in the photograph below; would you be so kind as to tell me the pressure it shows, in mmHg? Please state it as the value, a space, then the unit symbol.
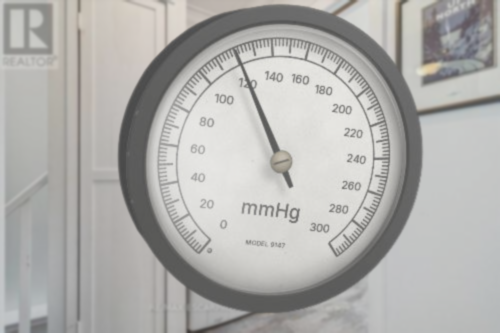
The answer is 120 mmHg
